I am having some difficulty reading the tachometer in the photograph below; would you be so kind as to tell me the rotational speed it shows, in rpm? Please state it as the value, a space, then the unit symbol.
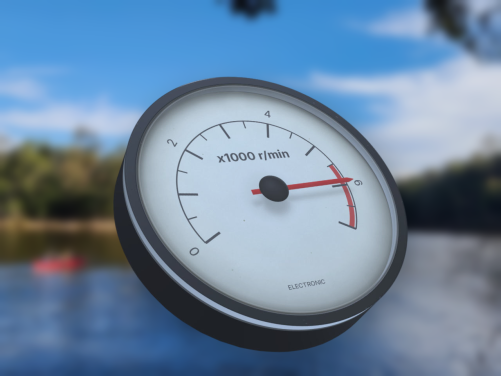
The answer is 6000 rpm
